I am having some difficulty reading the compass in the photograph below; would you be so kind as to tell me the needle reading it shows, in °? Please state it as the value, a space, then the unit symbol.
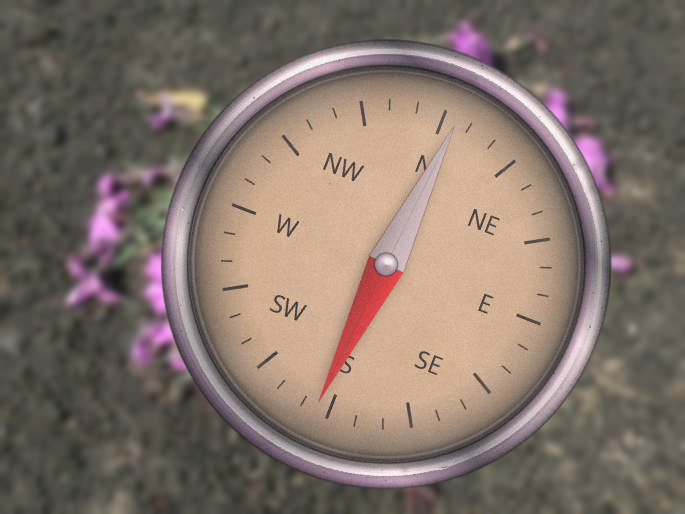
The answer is 185 °
